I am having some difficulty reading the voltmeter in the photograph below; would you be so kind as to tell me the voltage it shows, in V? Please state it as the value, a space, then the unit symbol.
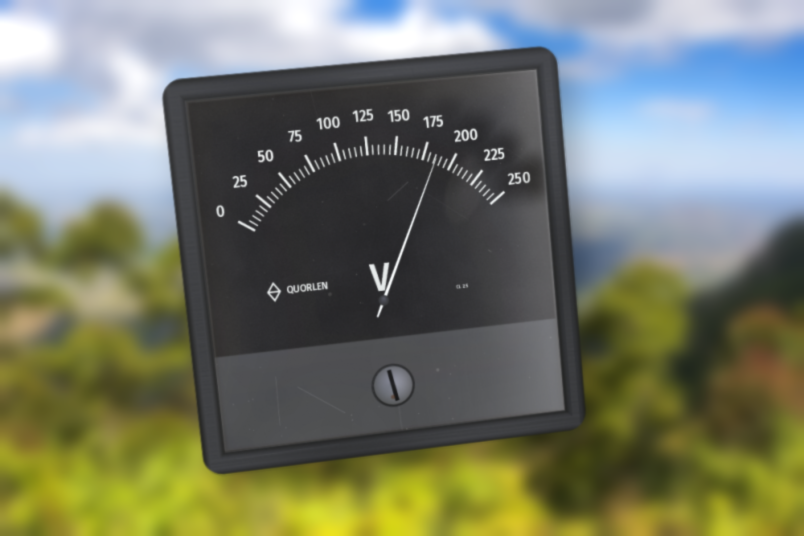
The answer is 185 V
